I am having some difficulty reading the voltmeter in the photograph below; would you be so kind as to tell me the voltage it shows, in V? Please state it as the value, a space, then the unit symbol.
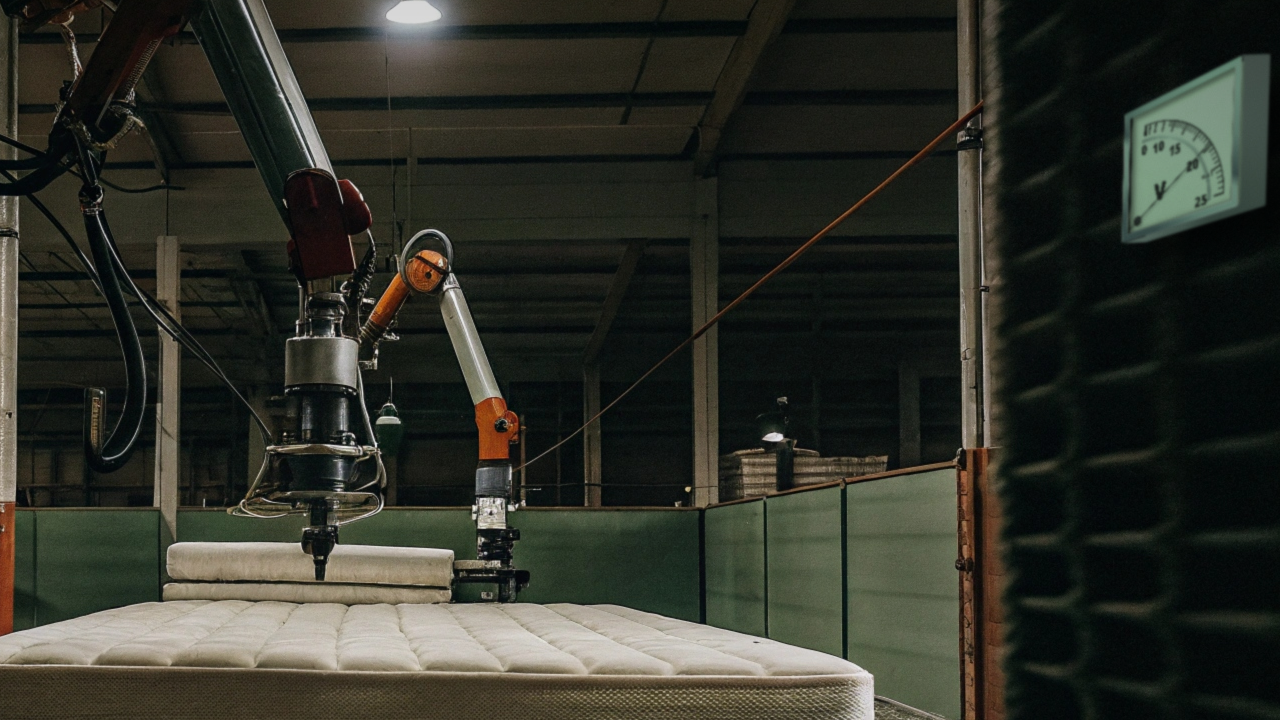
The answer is 20 V
